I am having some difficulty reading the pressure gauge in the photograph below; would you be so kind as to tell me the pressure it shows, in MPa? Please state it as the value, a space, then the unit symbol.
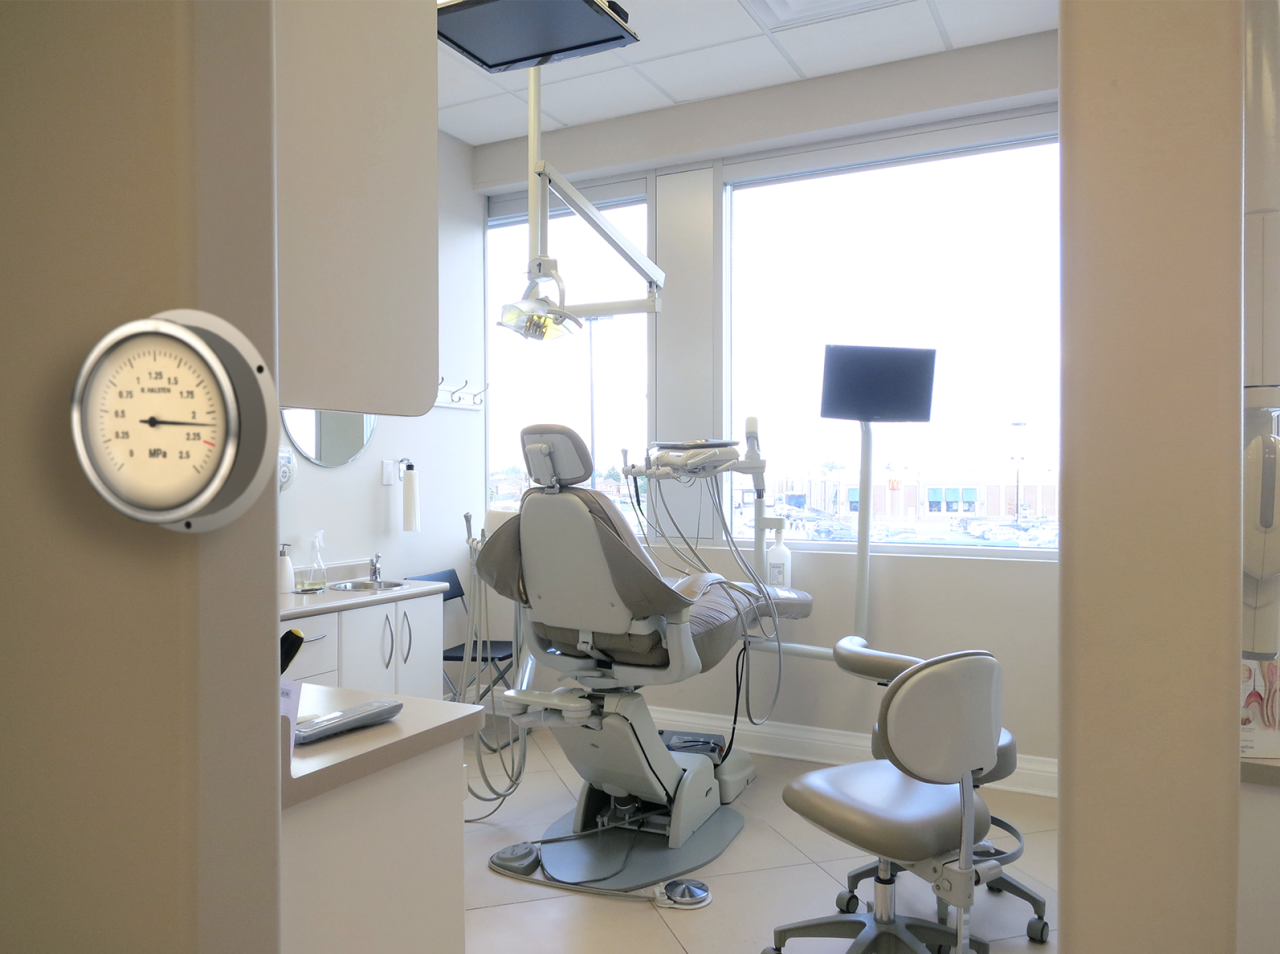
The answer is 2.1 MPa
